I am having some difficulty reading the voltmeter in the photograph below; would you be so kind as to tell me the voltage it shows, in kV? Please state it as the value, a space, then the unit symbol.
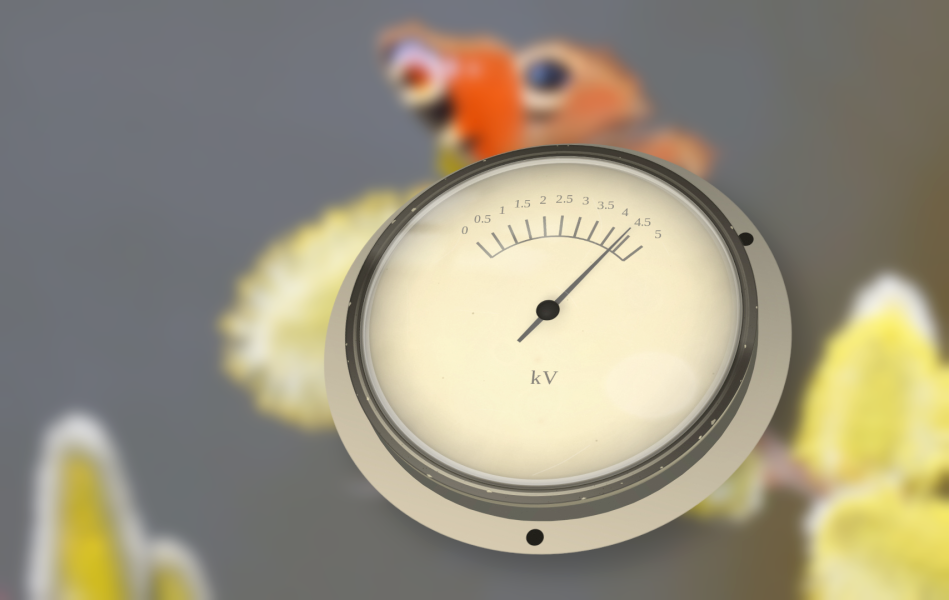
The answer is 4.5 kV
